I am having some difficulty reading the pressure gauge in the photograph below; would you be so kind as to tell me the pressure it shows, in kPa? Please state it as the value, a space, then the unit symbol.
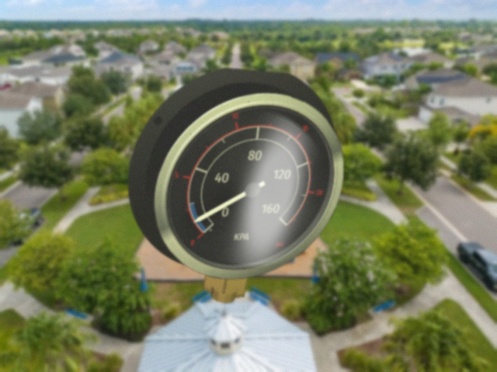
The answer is 10 kPa
